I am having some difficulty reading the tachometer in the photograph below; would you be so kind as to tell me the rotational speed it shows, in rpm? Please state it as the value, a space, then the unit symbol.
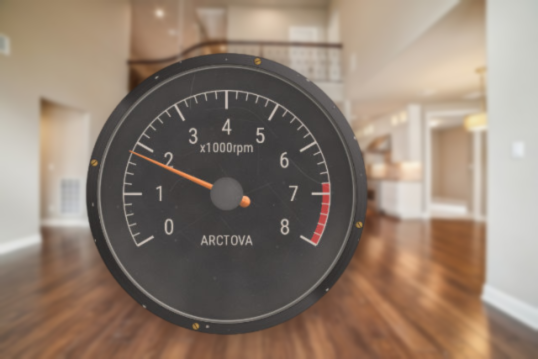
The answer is 1800 rpm
